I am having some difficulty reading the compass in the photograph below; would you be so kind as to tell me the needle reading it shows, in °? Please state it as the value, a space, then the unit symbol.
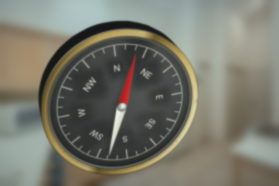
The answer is 20 °
